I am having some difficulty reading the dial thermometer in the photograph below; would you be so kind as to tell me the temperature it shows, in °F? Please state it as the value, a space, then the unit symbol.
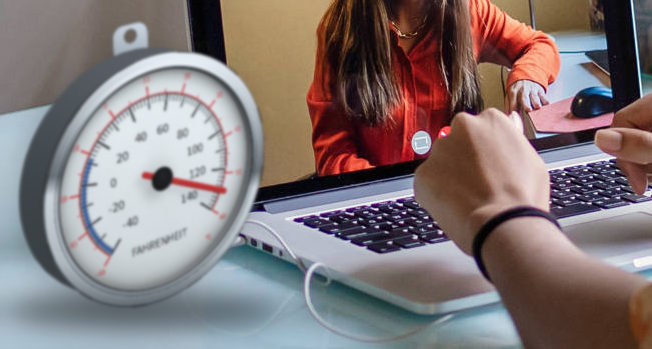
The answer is 130 °F
